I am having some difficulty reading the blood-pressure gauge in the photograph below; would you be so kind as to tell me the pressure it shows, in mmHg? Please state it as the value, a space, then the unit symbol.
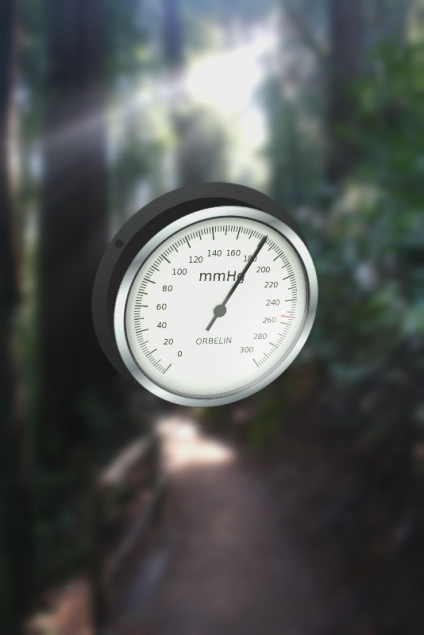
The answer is 180 mmHg
